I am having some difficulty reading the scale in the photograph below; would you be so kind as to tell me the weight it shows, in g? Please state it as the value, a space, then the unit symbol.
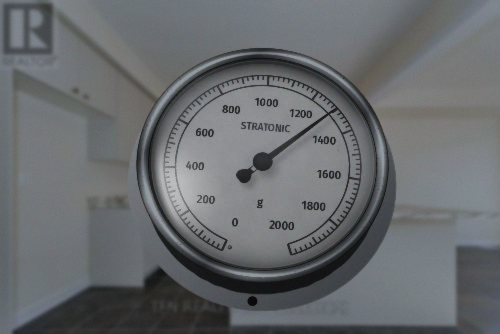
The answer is 1300 g
